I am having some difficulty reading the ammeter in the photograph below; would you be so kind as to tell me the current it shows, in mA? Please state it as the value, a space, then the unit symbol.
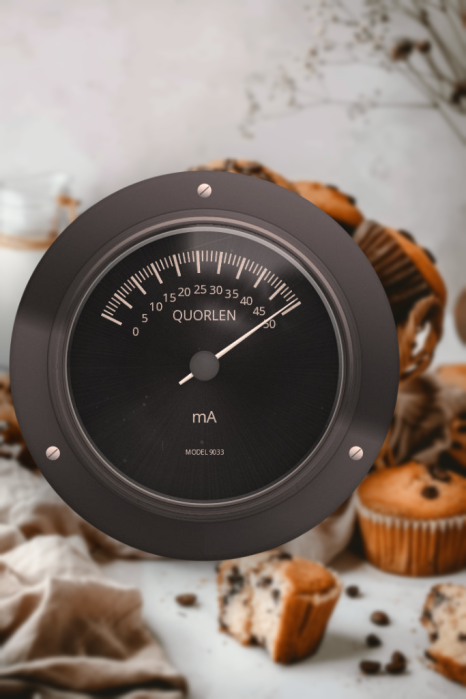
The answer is 49 mA
